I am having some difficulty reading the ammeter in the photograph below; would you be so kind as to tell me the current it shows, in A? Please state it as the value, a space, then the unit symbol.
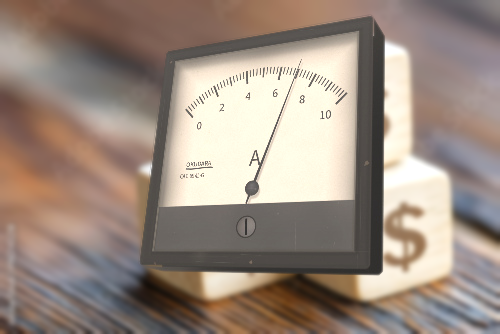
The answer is 7 A
